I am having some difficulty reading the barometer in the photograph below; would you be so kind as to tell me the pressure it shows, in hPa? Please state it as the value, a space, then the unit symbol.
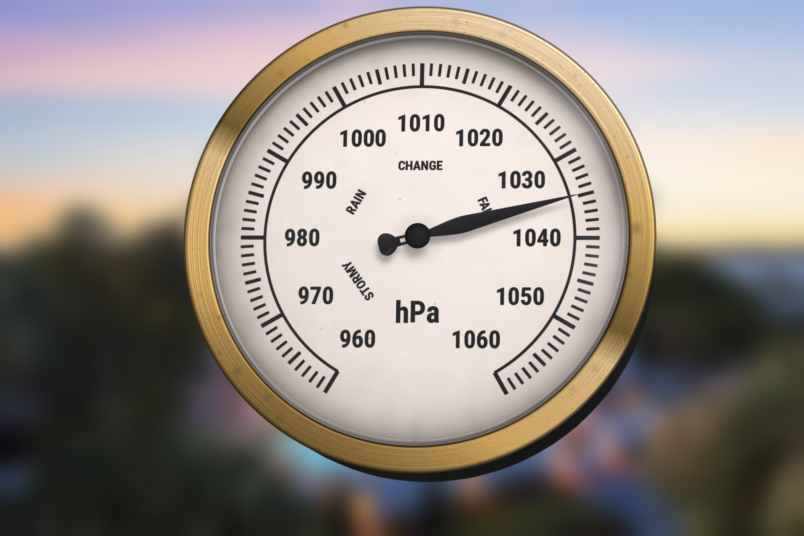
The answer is 1035 hPa
